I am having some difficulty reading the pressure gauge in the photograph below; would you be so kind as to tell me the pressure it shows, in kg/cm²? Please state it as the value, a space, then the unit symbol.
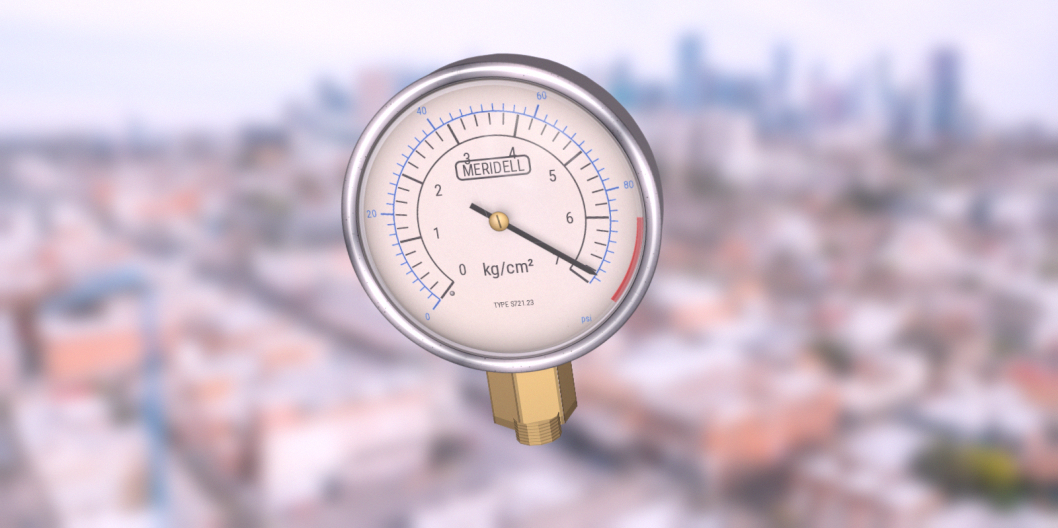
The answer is 6.8 kg/cm²
